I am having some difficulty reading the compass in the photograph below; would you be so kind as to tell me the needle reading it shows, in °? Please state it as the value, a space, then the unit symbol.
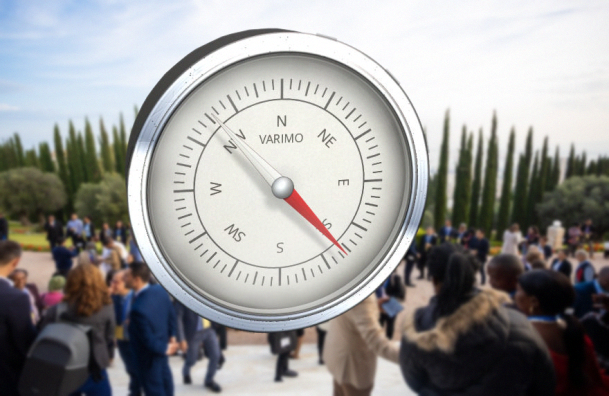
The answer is 137.5 °
